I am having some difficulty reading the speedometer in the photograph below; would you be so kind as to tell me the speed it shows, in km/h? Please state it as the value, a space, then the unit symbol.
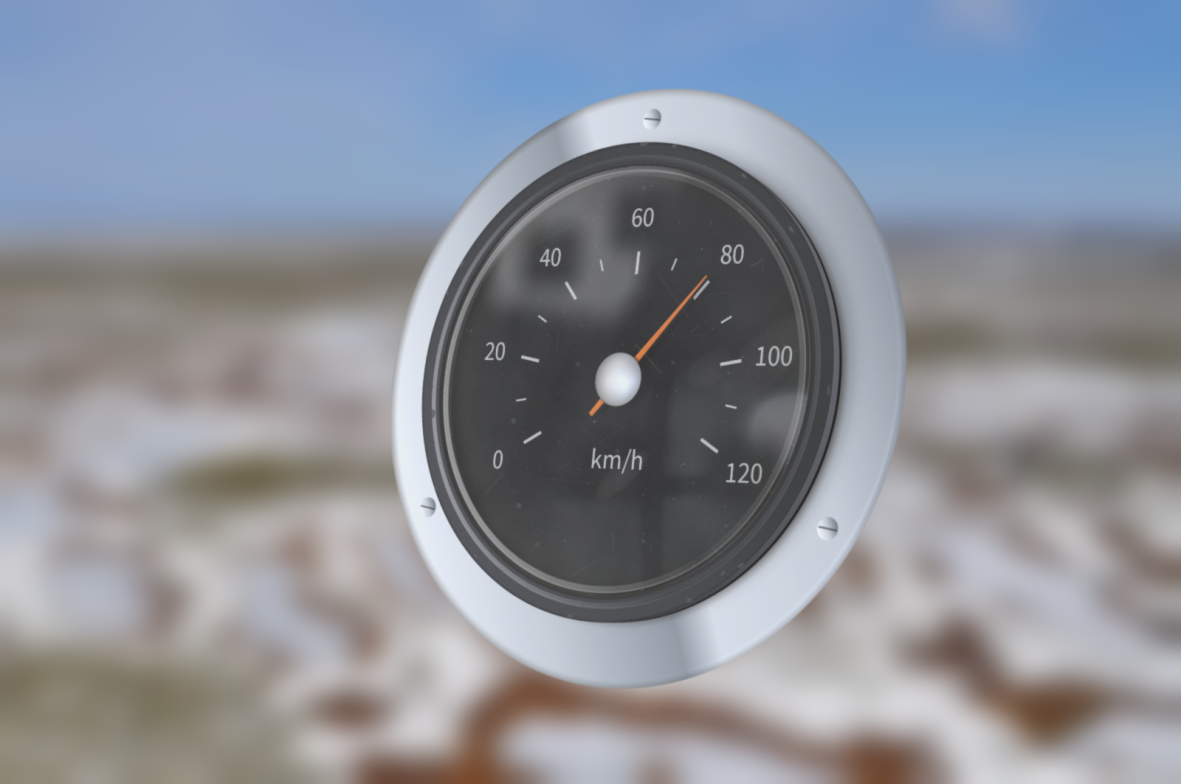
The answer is 80 km/h
